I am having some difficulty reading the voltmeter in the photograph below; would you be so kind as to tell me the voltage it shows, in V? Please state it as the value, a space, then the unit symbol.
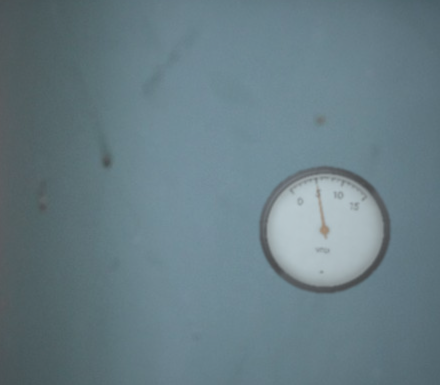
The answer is 5 V
